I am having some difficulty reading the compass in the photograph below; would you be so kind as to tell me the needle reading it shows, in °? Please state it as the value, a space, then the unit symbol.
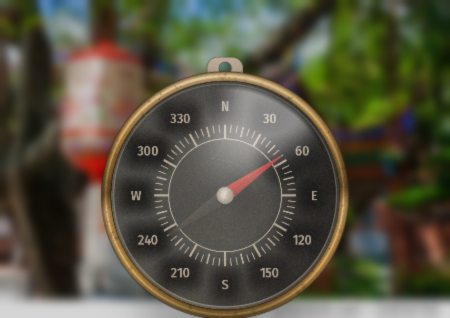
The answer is 55 °
